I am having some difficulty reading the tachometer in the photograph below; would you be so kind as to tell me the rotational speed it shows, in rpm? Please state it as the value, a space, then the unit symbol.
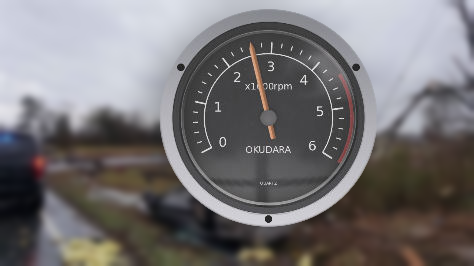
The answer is 2600 rpm
